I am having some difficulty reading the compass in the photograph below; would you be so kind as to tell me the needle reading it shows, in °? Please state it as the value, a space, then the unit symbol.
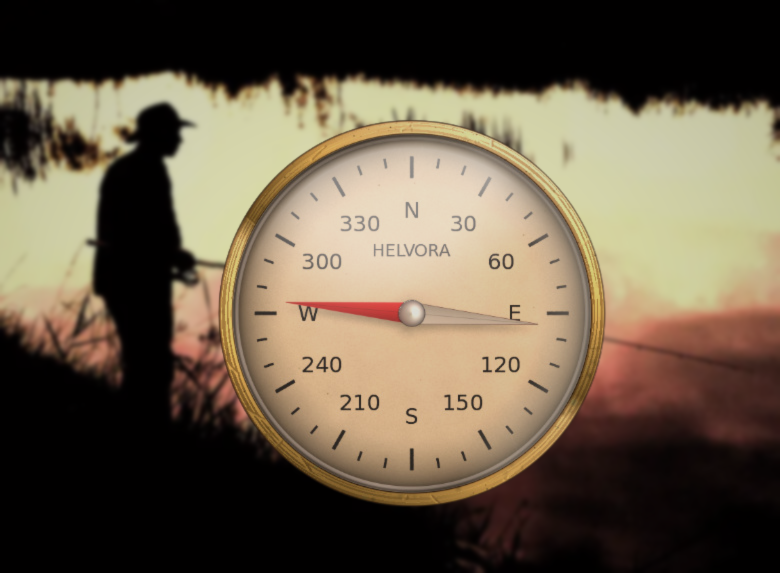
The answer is 275 °
